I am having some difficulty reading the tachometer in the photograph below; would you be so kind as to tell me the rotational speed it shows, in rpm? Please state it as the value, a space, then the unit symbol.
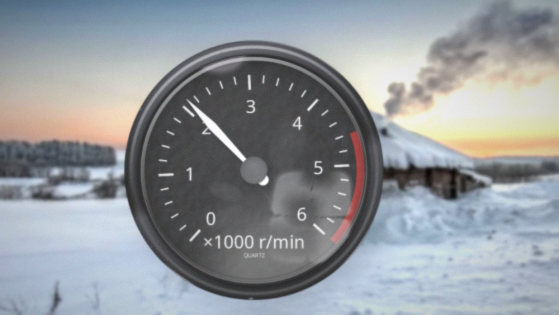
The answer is 2100 rpm
